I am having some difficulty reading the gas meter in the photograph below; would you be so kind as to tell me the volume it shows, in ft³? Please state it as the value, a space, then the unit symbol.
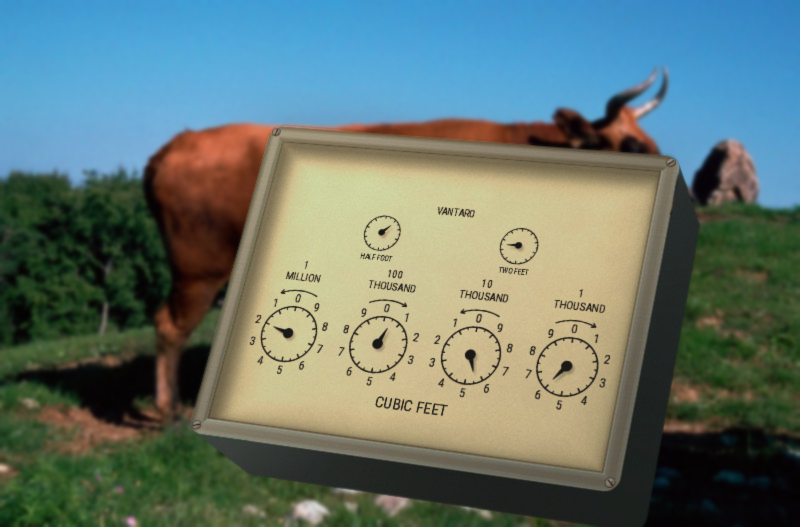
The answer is 205600 ft³
